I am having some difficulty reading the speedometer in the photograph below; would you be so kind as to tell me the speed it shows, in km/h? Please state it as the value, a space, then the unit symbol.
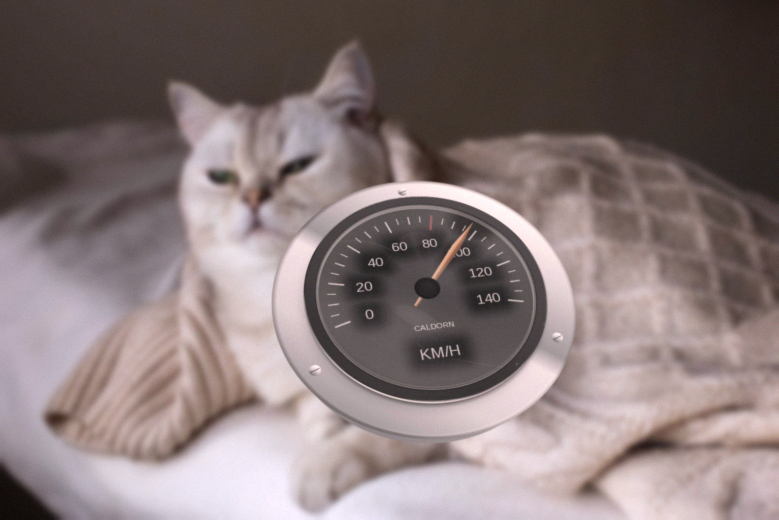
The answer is 97.5 km/h
